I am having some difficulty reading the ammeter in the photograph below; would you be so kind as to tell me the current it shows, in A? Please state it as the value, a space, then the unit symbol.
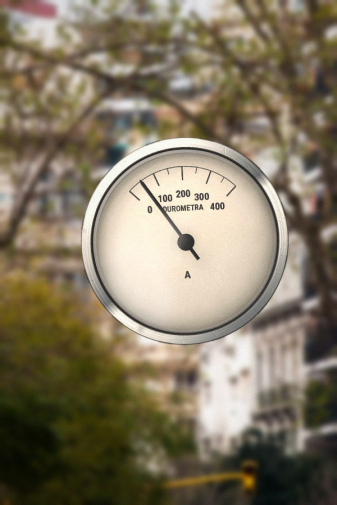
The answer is 50 A
